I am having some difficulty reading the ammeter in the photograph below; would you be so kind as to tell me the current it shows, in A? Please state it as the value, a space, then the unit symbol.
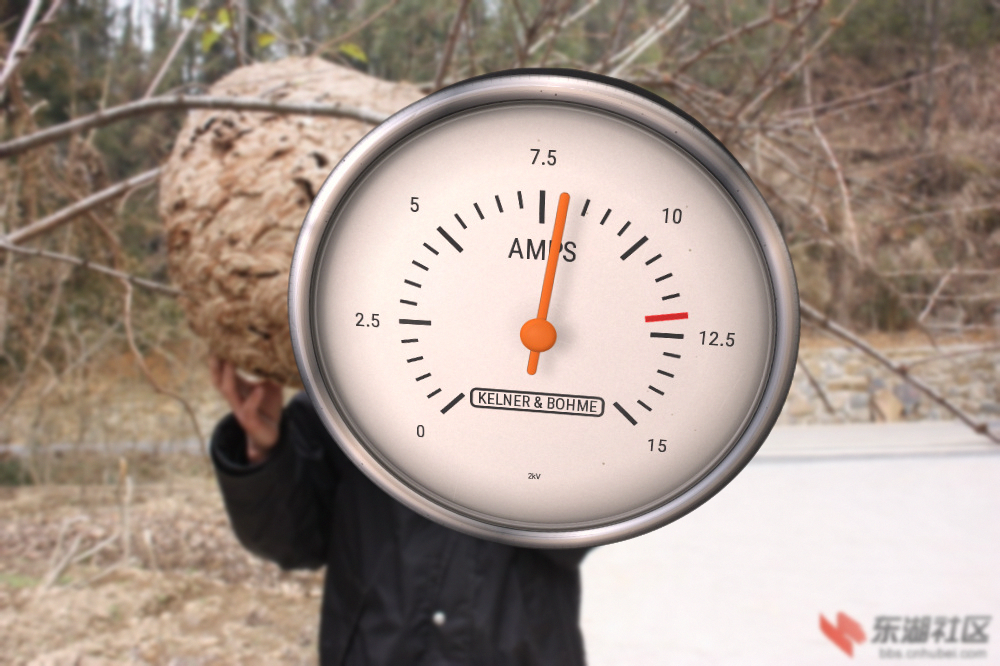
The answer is 8 A
